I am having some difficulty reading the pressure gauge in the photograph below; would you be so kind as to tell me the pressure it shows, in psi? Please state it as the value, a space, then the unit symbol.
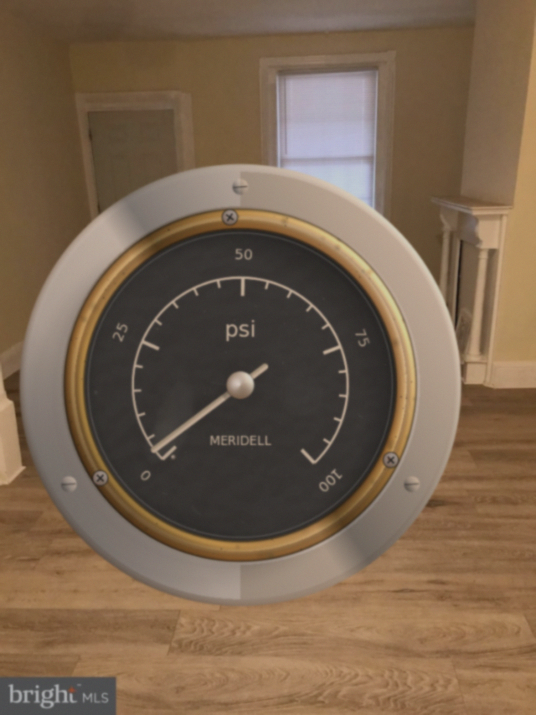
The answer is 2.5 psi
